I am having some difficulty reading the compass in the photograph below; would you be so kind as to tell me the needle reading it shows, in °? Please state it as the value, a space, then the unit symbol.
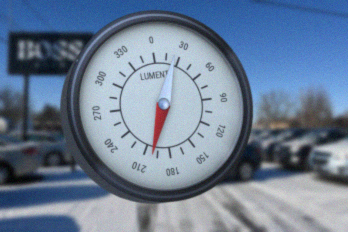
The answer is 202.5 °
